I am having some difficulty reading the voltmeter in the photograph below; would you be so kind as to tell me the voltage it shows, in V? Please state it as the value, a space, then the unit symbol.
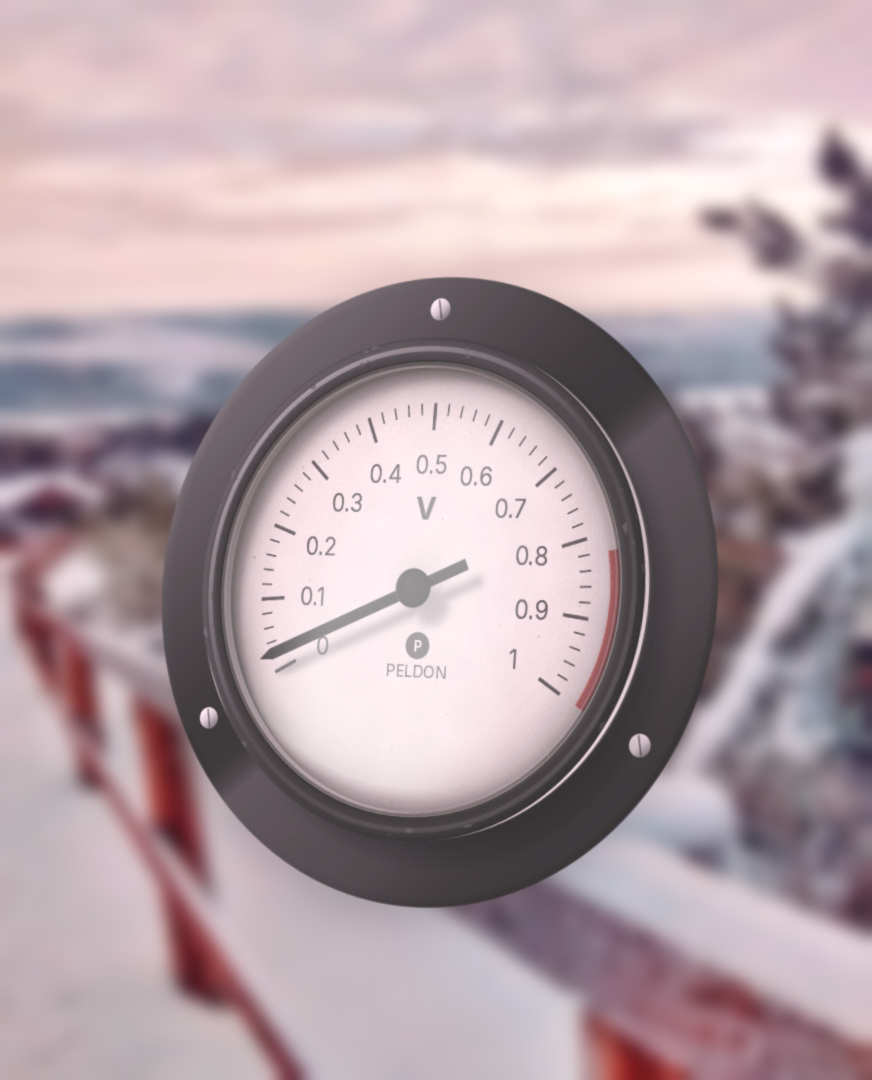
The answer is 0.02 V
